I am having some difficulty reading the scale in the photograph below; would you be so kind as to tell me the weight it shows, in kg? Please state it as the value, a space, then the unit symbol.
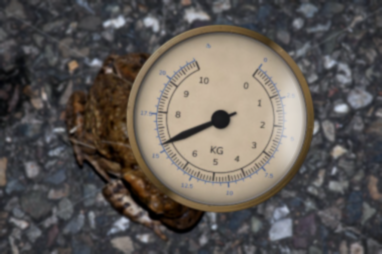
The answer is 7 kg
